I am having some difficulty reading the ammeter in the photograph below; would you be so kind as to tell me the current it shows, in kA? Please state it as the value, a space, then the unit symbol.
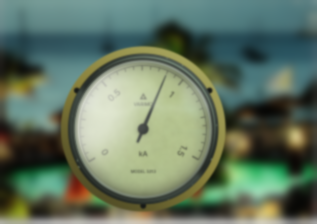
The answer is 0.9 kA
